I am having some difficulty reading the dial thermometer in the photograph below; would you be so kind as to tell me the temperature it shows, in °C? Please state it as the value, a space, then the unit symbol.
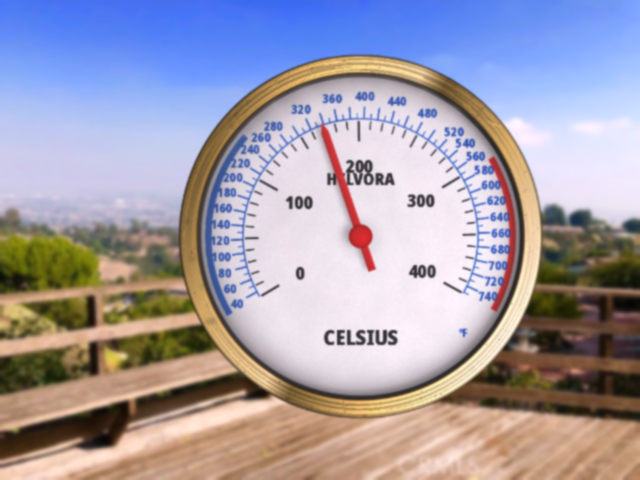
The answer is 170 °C
